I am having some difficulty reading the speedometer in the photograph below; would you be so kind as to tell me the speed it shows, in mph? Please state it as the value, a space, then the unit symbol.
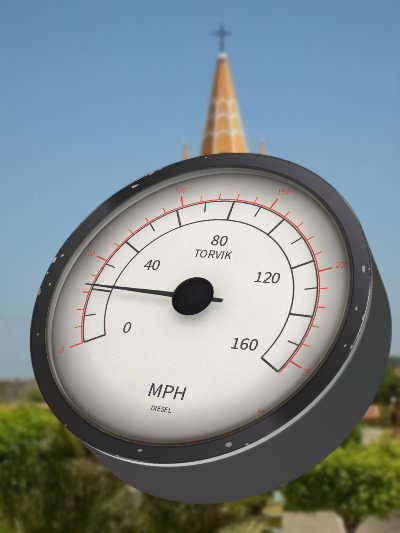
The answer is 20 mph
